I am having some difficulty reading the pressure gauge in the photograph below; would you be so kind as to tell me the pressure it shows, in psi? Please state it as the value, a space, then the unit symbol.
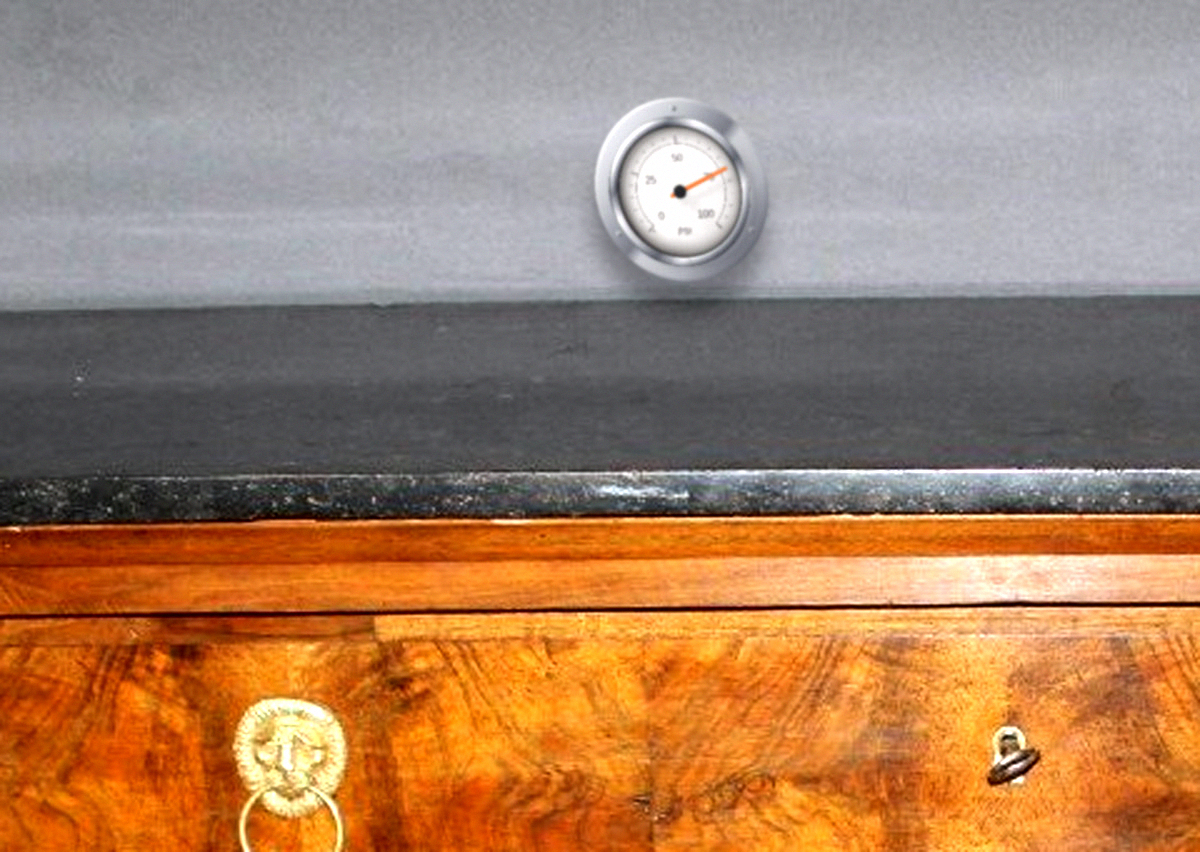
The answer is 75 psi
